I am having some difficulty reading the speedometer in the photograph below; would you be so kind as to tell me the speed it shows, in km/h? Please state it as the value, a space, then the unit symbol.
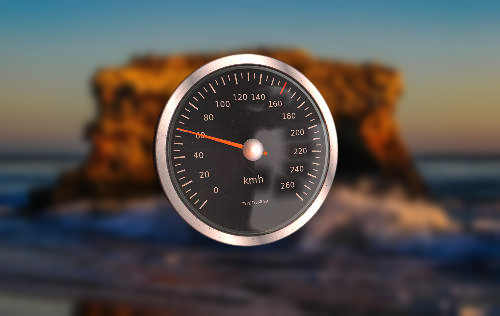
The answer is 60 km/h
